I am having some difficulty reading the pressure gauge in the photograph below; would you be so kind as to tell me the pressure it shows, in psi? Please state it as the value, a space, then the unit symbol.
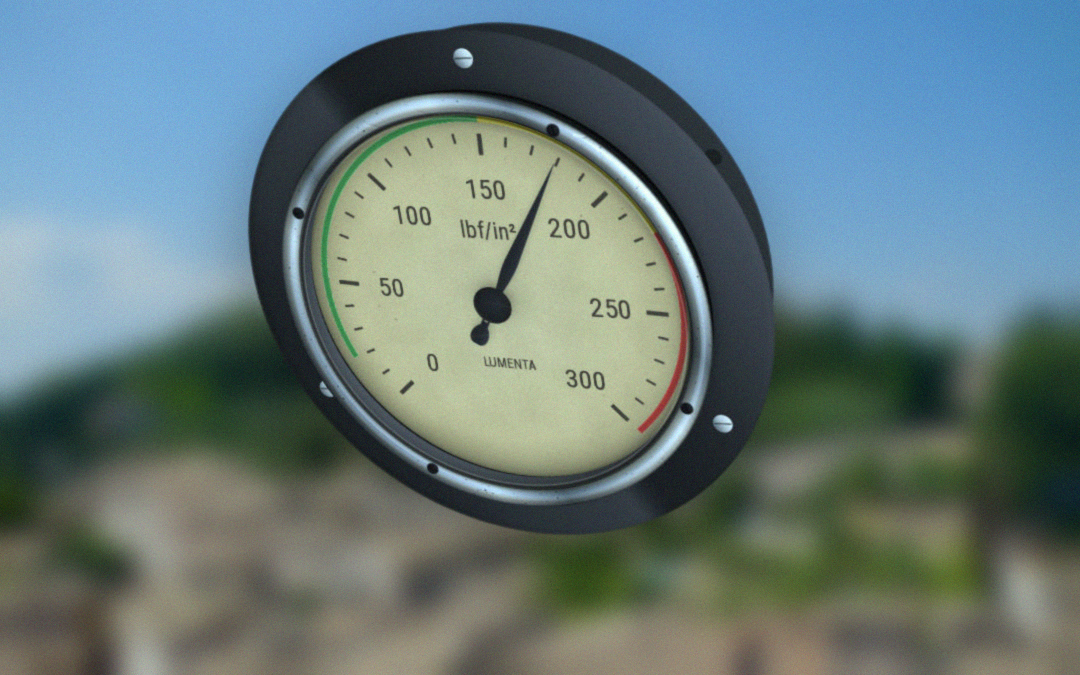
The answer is 180 psi
